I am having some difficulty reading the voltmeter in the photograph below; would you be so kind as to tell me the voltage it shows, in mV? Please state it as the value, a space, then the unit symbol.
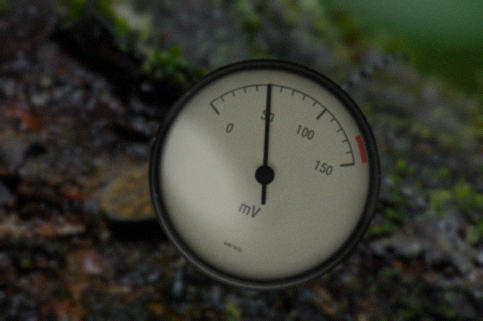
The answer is 50 mV
